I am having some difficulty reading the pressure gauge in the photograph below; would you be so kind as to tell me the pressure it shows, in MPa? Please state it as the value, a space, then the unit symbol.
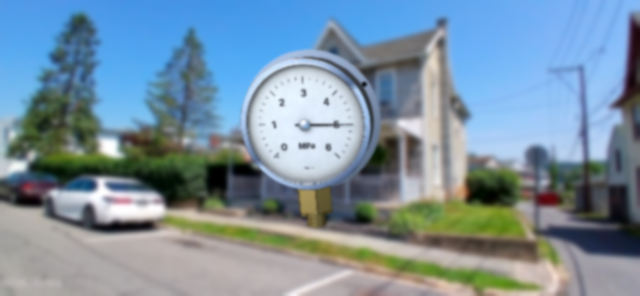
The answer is 5 MPa
